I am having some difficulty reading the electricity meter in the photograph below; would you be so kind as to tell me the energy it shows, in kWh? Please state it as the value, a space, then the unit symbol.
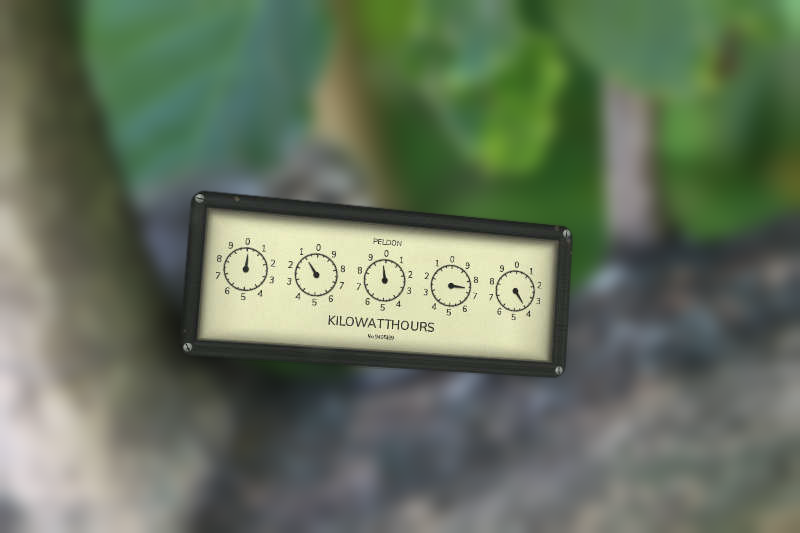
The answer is 974 kWh
